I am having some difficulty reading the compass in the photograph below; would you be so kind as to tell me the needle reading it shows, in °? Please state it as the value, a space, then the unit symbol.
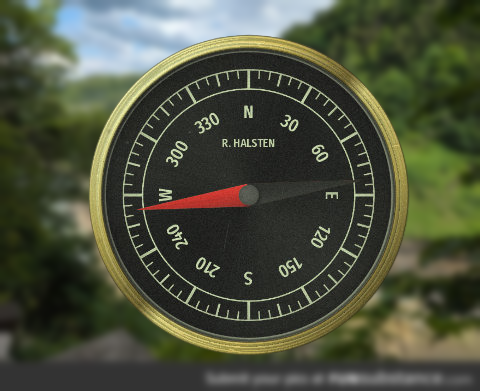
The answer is 262.5 °
